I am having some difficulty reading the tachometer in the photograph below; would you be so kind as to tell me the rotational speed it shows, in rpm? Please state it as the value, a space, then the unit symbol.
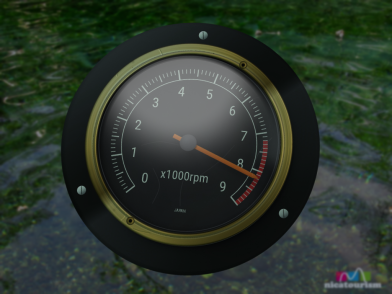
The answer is 8200 rpm
